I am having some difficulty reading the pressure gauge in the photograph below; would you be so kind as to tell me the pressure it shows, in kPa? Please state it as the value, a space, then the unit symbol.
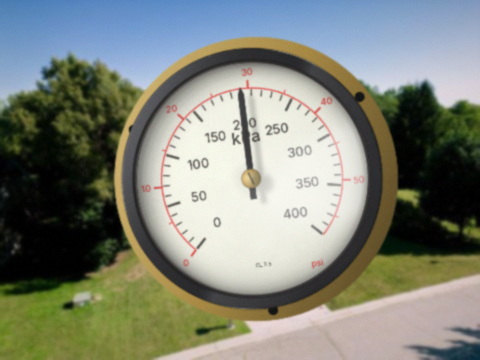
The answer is 200 kPa
